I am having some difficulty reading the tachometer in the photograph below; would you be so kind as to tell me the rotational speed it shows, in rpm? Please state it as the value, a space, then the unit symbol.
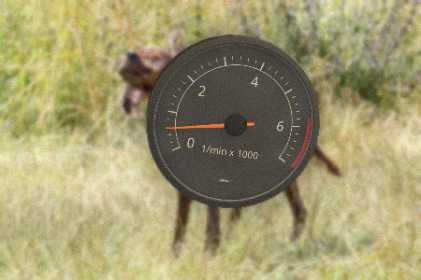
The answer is 600 rpm
